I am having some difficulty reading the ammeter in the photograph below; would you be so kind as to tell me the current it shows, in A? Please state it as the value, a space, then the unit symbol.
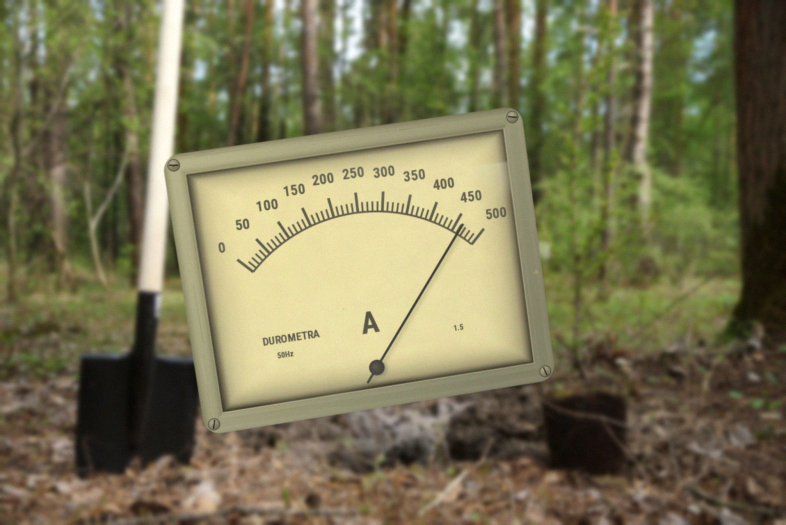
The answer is 460 A
